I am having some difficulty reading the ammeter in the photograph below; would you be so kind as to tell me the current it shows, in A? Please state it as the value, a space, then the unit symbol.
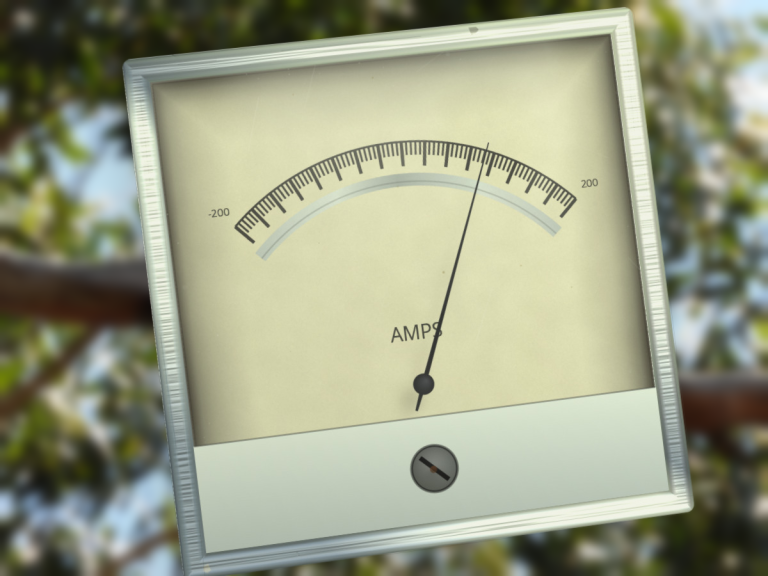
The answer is 90 A
